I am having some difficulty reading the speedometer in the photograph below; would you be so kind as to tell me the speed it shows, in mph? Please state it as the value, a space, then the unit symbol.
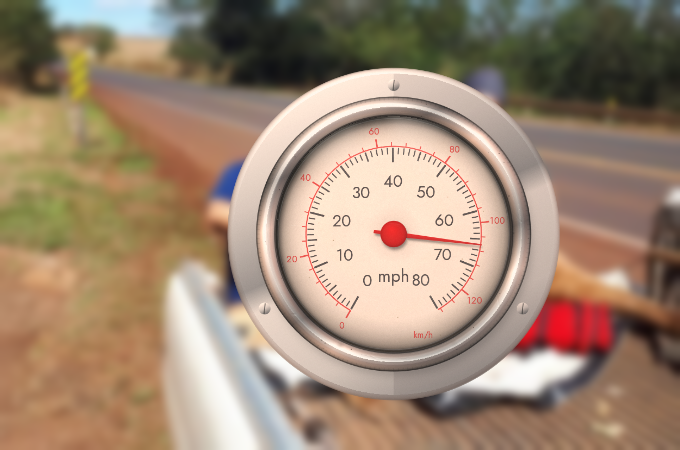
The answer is 66 mph
